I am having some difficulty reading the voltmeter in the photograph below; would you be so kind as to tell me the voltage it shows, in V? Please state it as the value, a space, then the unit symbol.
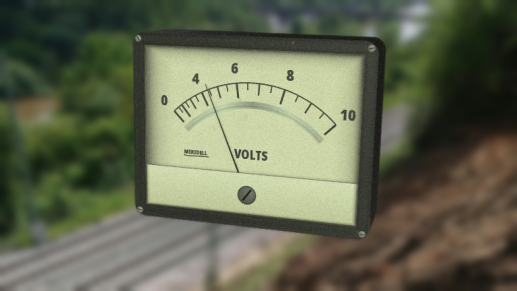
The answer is 4.5 V
